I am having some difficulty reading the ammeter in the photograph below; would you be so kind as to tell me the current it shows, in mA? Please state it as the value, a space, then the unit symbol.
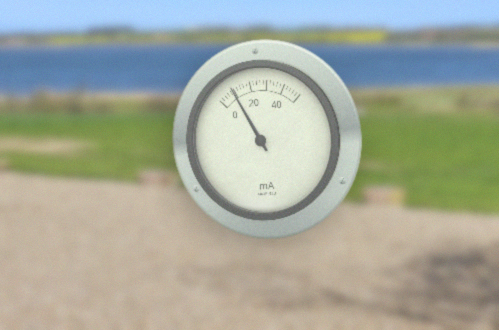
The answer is 10 mA
